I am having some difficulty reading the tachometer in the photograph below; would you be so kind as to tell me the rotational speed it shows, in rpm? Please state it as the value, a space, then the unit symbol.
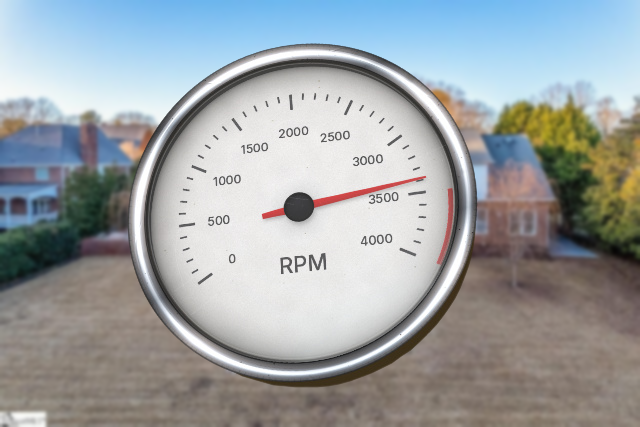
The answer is 3400 rpm
